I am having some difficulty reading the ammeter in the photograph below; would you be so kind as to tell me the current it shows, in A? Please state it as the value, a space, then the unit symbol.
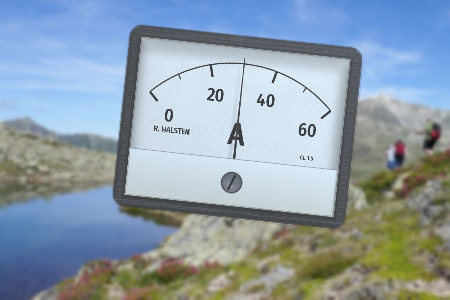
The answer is 30 A
